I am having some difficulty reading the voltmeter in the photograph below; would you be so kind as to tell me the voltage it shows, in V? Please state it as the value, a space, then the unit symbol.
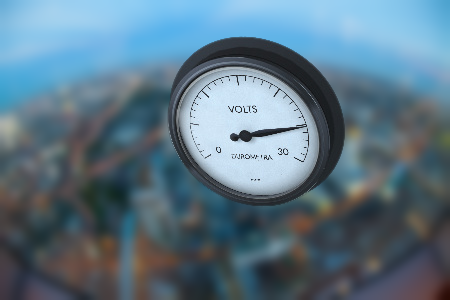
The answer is 25 V
